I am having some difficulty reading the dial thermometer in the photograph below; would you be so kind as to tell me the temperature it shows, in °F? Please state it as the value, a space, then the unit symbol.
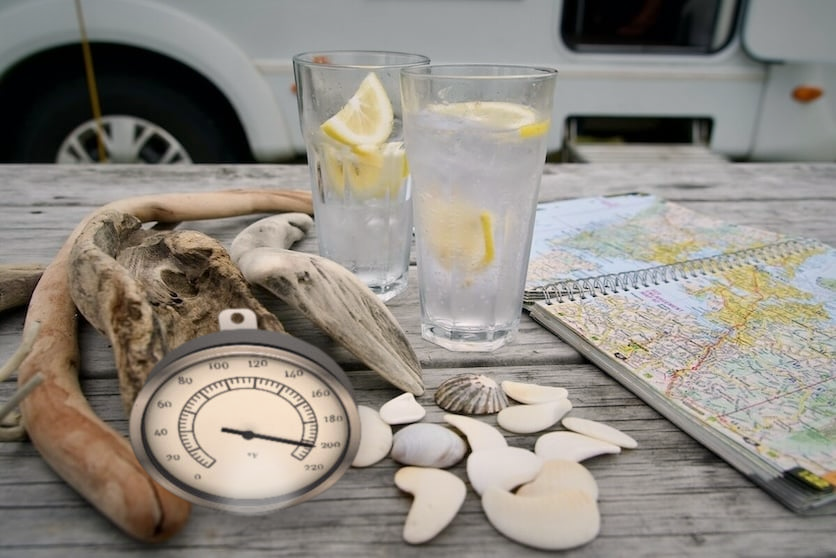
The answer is 200 °F
